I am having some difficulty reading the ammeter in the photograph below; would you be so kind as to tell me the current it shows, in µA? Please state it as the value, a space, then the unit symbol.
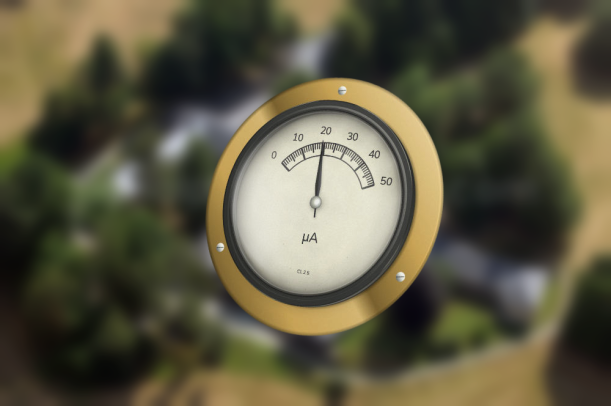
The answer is 20 µA
